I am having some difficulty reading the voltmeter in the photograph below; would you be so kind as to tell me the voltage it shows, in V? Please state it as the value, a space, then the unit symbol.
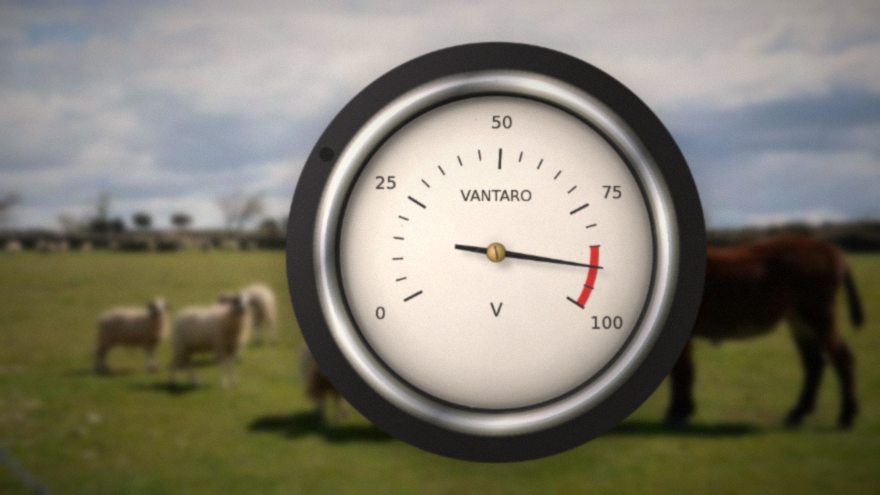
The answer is 90 V
